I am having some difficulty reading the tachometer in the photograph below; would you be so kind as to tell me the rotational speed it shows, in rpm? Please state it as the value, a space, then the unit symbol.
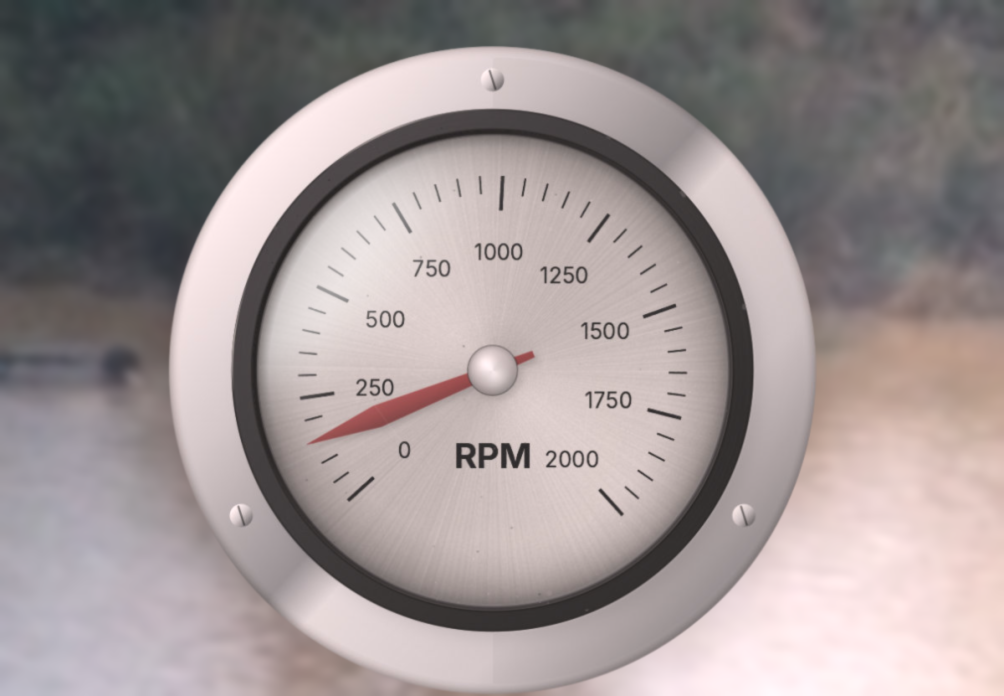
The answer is 150 rpm
